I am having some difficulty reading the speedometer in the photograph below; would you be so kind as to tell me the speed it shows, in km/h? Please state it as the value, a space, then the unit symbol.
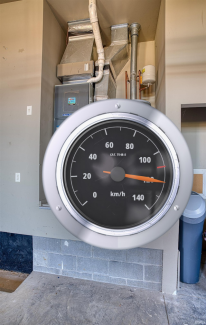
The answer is 120 km/h
